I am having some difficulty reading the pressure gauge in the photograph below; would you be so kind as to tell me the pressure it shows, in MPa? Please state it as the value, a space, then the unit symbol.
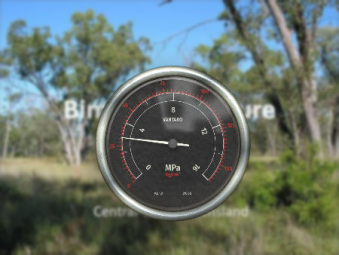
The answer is 3 MPa
